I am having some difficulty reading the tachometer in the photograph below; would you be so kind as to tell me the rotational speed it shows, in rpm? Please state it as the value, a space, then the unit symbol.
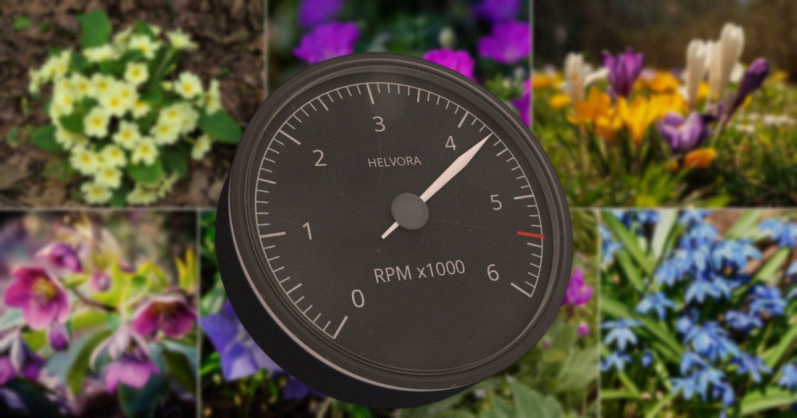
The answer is 4300 rpm
